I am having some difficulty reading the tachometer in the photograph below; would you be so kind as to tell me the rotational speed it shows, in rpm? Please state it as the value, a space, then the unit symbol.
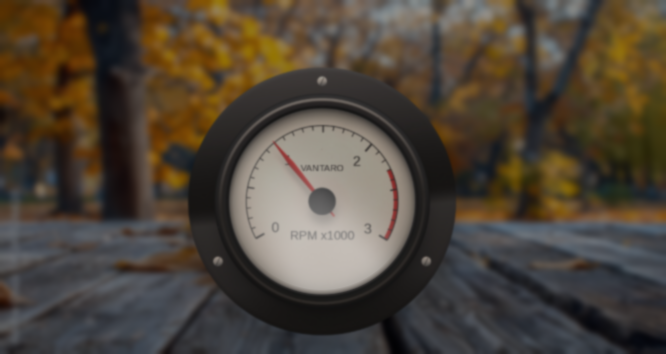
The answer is 1000 rpm
